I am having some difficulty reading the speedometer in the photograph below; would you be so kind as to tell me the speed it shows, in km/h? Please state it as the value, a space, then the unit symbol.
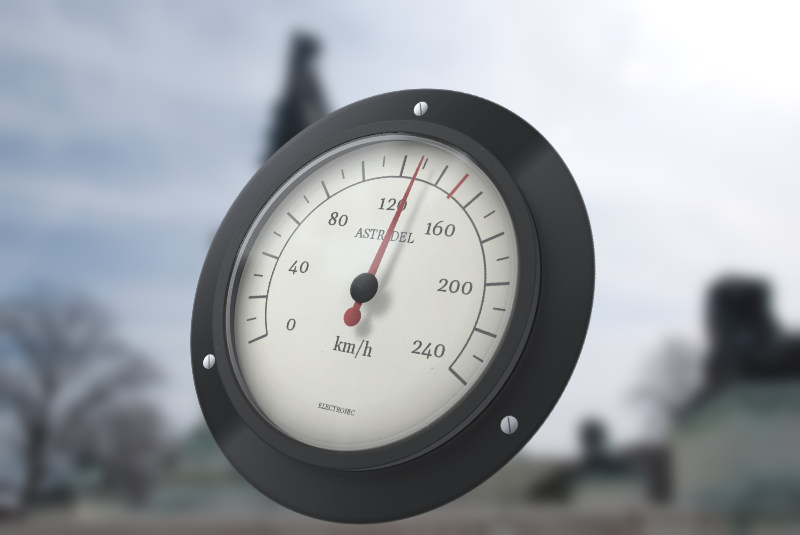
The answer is 130 km/h
